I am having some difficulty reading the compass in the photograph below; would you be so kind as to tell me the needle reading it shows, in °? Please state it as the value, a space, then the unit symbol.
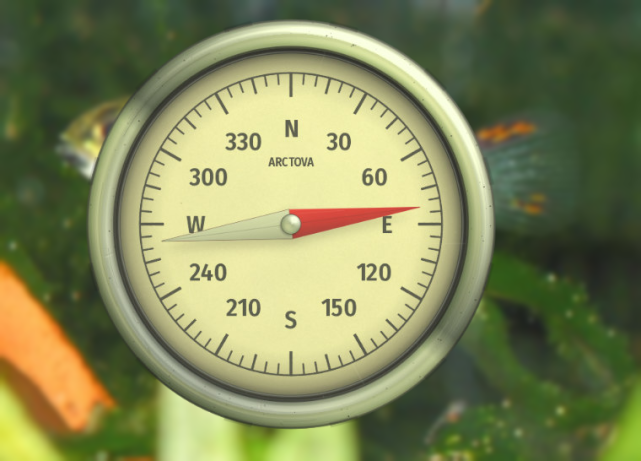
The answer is 82.5 °
